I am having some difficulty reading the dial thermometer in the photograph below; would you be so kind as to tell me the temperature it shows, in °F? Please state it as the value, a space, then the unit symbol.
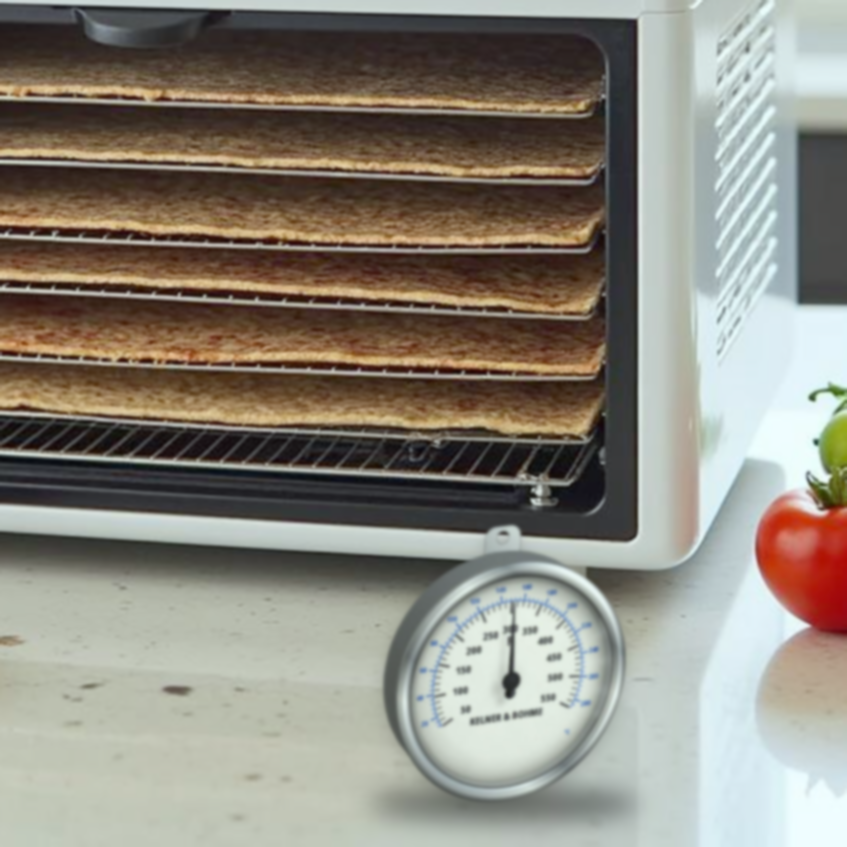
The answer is 300 °F
